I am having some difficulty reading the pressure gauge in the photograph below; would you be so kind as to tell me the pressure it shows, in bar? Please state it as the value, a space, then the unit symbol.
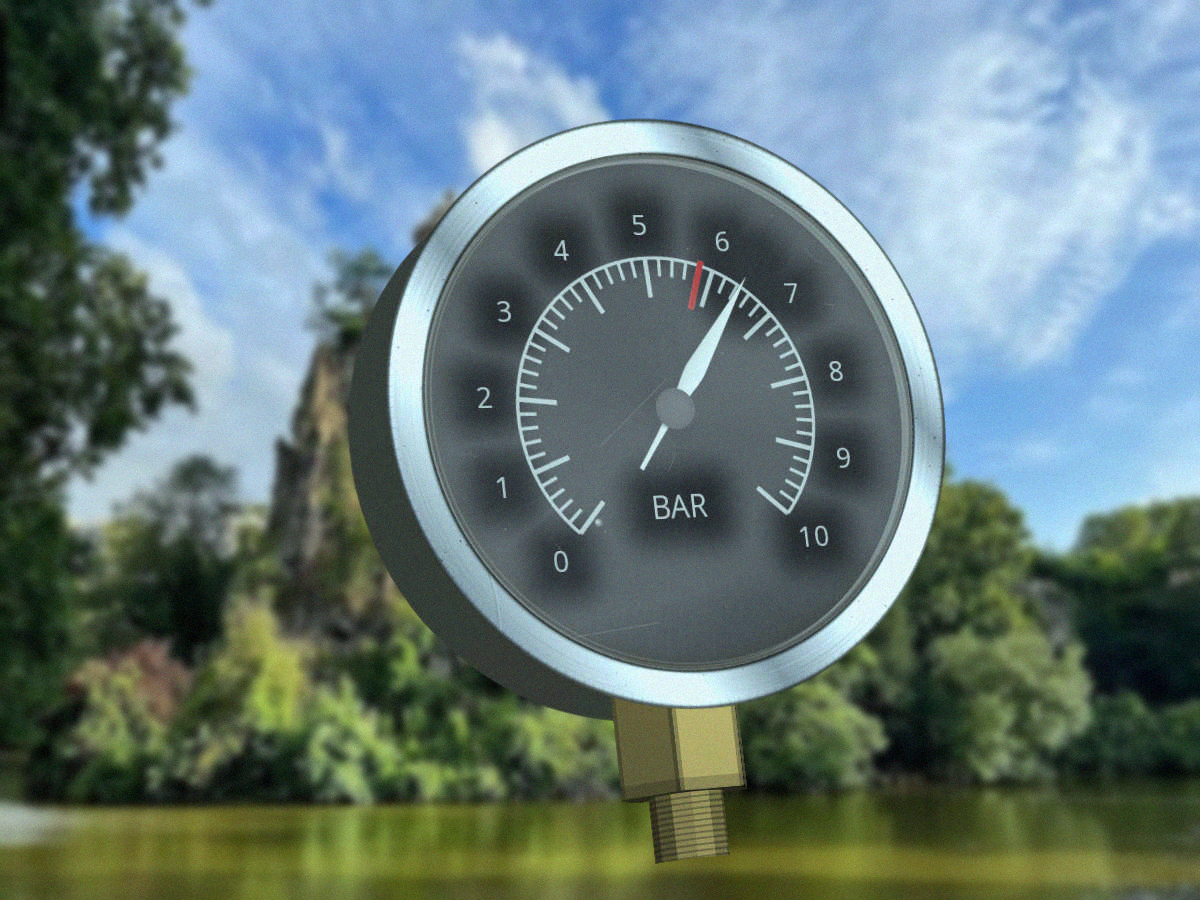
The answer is 6.4 bar
